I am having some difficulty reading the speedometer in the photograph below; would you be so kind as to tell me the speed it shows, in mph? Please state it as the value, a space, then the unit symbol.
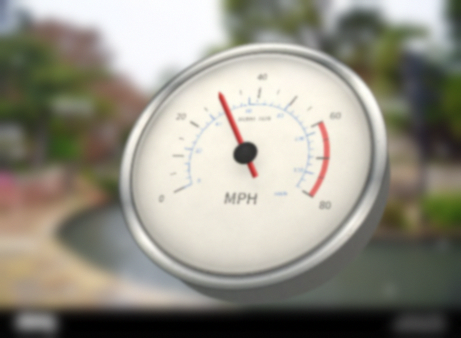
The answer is 30 mph
